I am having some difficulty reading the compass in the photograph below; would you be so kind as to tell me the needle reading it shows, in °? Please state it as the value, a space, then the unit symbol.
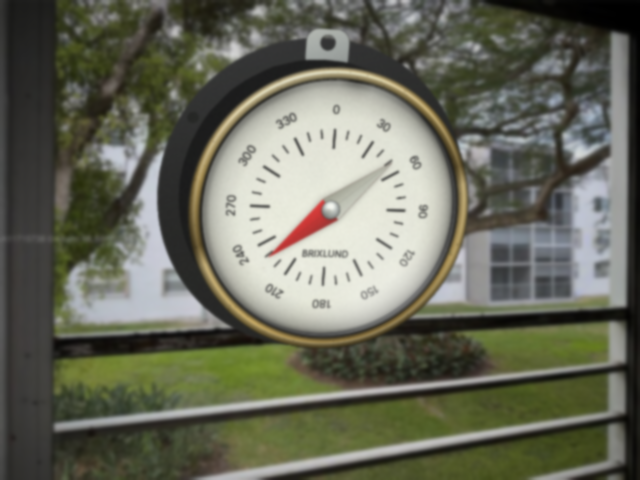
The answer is 230 °
